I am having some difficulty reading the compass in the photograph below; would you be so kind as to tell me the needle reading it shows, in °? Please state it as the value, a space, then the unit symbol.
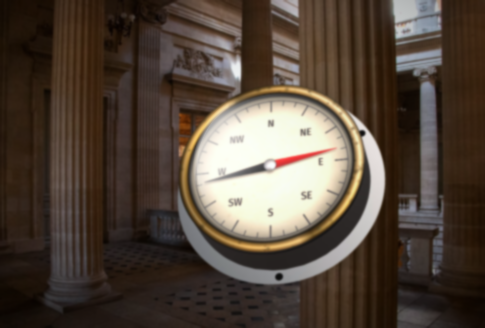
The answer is 80 °
